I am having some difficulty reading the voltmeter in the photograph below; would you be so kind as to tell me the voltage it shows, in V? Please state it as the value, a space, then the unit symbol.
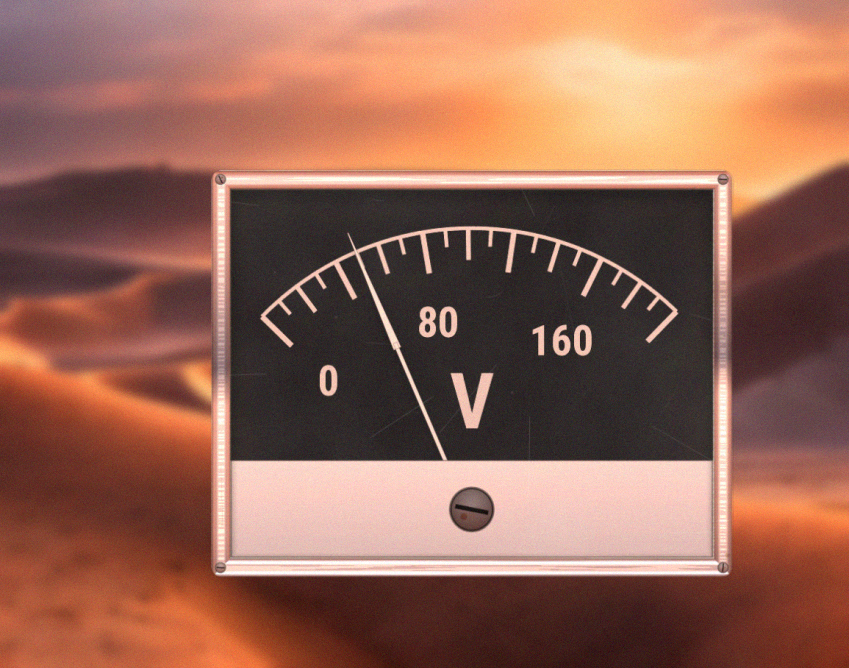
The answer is 50 V
